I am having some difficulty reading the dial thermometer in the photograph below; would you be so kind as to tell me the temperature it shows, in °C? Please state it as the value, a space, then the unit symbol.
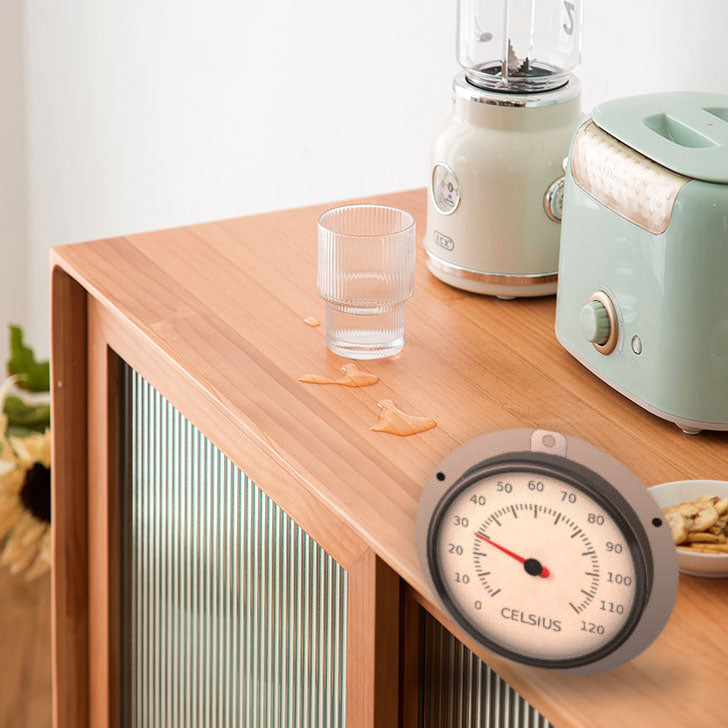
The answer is 30 °C
